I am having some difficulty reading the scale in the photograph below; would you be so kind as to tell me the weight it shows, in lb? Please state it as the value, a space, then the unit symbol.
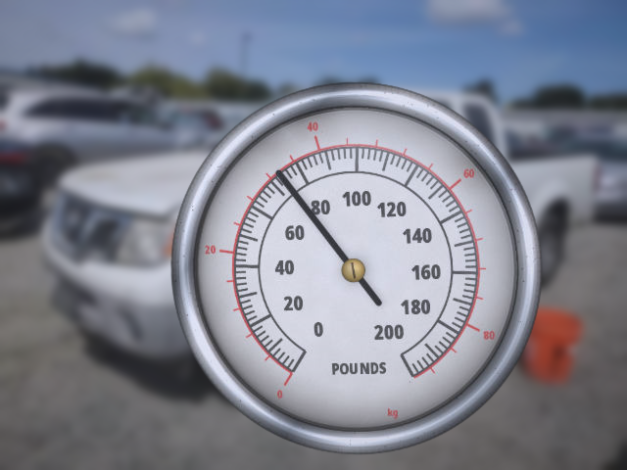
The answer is 74 lb
